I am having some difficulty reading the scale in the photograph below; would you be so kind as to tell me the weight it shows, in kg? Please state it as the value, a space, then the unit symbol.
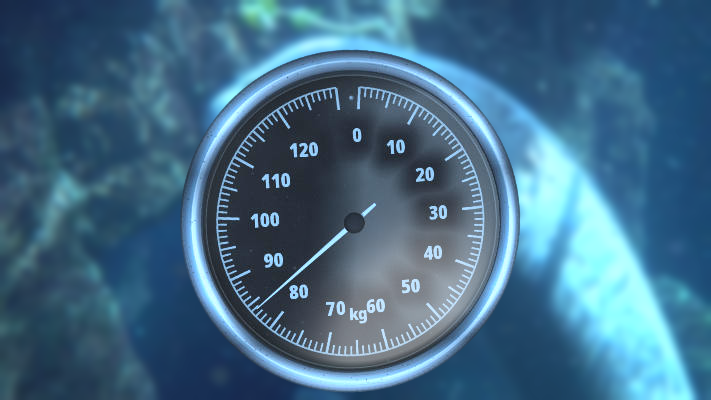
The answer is 84 kg
